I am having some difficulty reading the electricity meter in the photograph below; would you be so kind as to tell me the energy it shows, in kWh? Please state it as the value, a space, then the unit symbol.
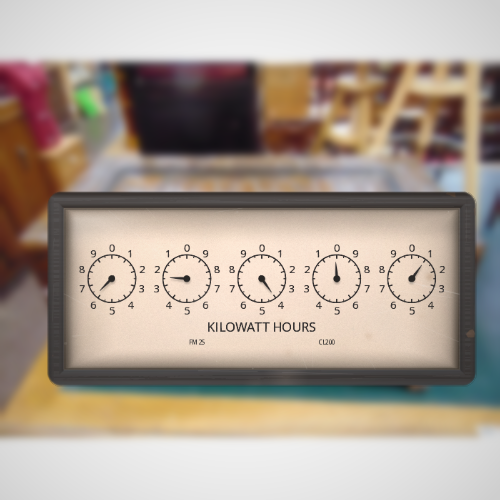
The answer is 62401 kWh
